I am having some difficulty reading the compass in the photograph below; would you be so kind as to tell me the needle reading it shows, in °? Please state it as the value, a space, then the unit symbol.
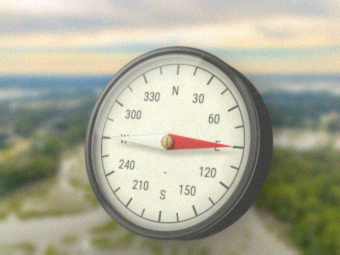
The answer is 90 °
